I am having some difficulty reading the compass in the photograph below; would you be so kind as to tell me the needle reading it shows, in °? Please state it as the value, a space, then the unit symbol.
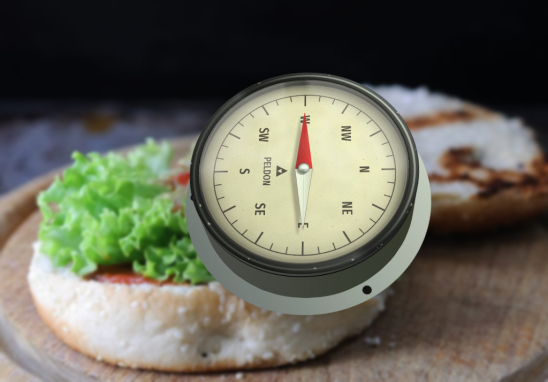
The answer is 270 °
